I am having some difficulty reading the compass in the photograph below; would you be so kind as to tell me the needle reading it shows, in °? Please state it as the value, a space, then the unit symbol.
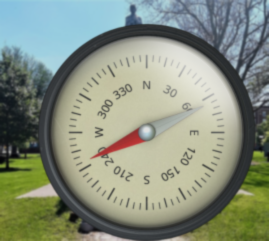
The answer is 245 °
